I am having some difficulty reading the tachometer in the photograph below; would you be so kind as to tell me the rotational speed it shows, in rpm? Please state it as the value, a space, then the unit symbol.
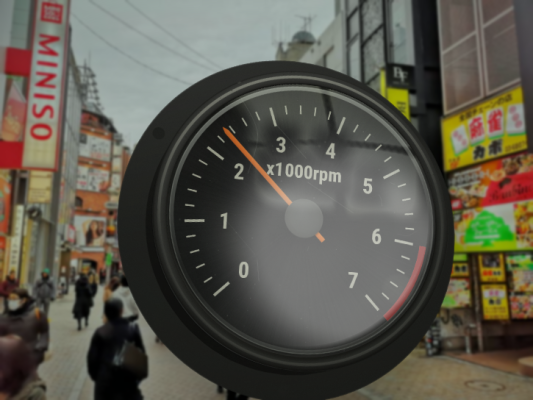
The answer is 2300 rpm
